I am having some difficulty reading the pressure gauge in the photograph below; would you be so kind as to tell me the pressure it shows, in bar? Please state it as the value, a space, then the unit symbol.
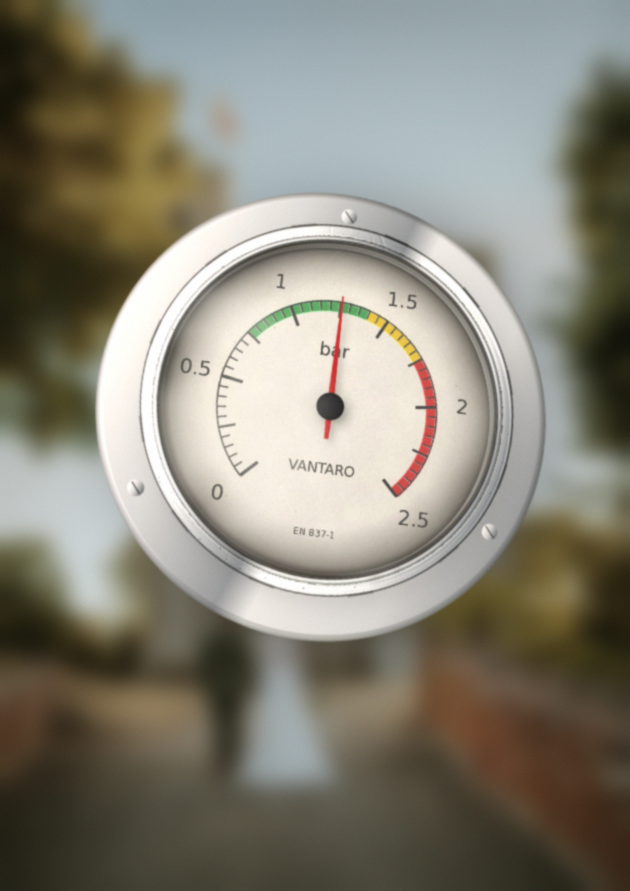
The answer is 1.25 bar
